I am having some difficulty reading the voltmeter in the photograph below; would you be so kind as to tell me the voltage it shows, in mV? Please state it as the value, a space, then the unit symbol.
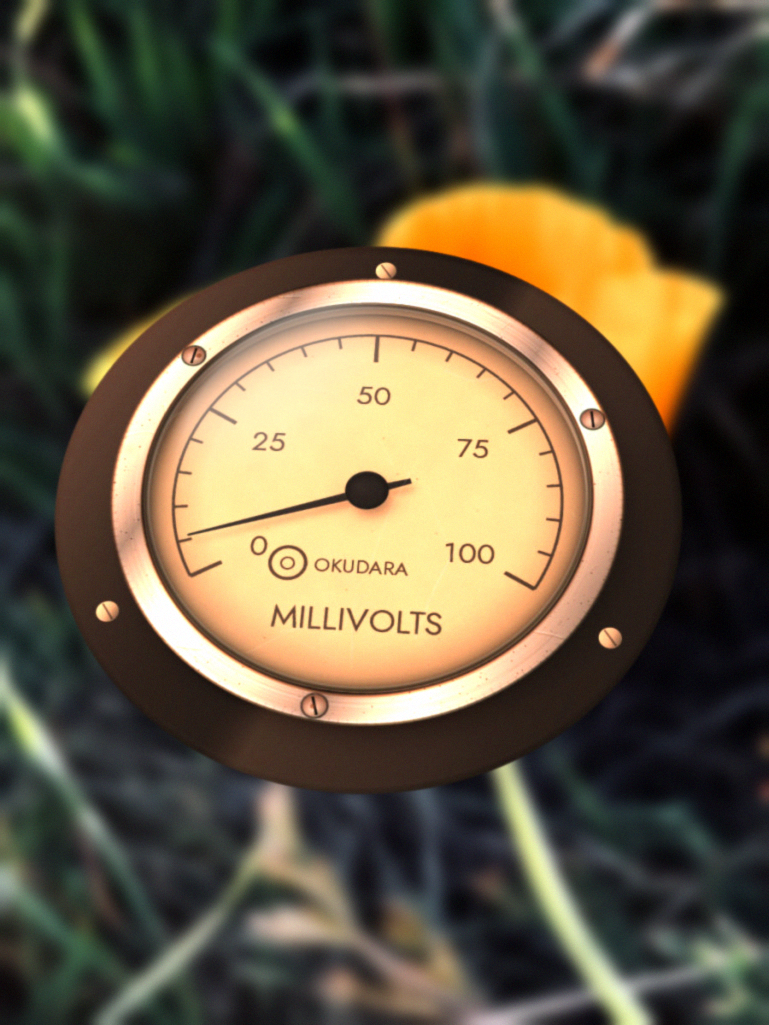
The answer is 5 mV
